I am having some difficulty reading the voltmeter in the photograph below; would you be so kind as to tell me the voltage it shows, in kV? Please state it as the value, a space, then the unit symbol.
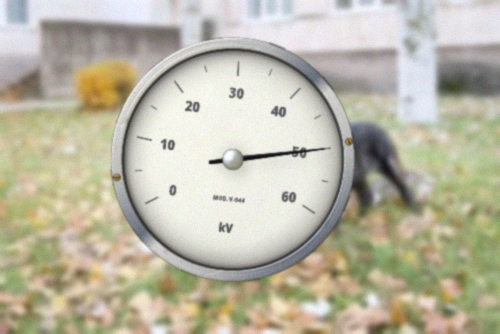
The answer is 50 kV
